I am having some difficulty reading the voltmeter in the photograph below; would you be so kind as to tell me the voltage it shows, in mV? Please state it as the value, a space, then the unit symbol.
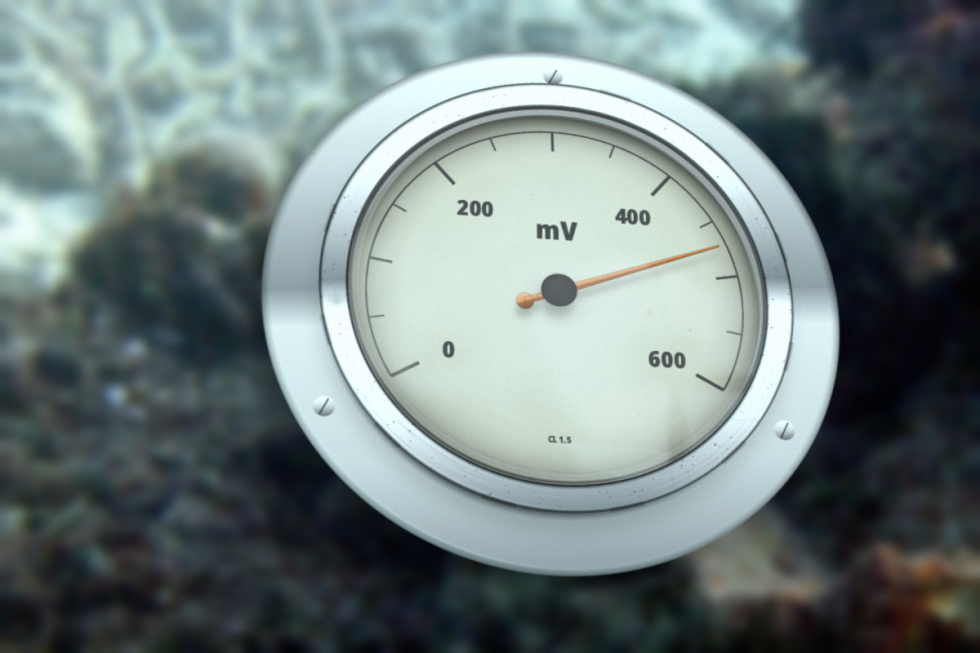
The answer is 475 mV
